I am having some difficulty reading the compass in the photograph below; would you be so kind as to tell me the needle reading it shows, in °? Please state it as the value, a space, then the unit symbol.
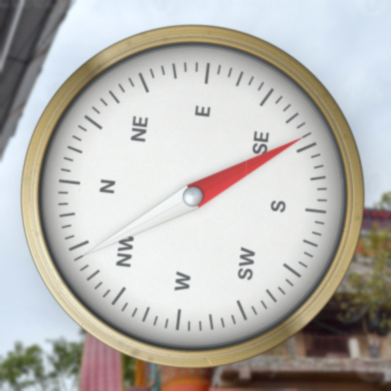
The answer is 145 °
